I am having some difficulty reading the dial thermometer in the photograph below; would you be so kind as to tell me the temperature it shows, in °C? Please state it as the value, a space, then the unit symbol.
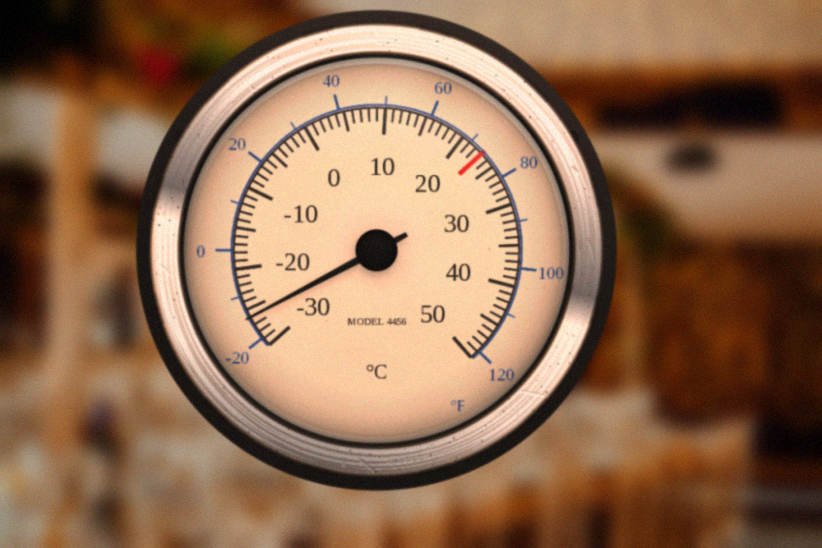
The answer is -26 °C
